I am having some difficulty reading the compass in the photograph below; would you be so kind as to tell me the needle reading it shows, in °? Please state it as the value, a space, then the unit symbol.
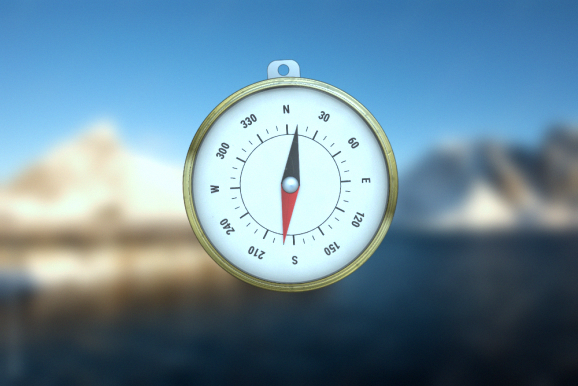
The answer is 190 °
